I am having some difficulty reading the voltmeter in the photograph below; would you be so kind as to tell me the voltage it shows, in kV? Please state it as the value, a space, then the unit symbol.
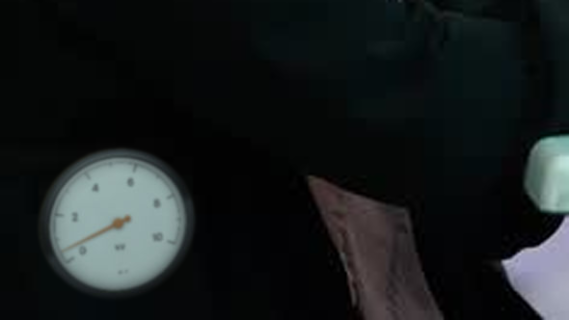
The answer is 0.5 kV
